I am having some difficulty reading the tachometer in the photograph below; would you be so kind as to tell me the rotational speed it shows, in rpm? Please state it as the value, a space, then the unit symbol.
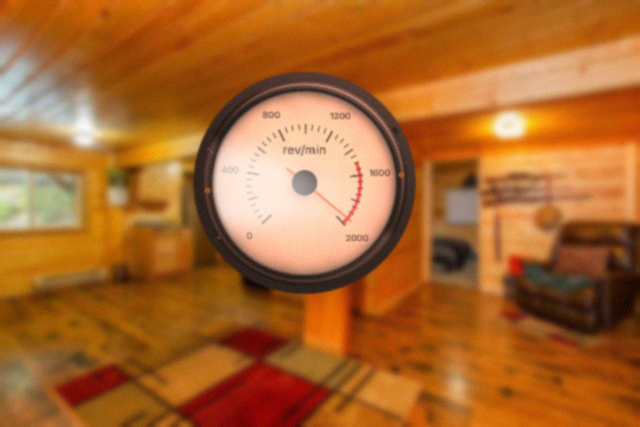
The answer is 1950 rpm
